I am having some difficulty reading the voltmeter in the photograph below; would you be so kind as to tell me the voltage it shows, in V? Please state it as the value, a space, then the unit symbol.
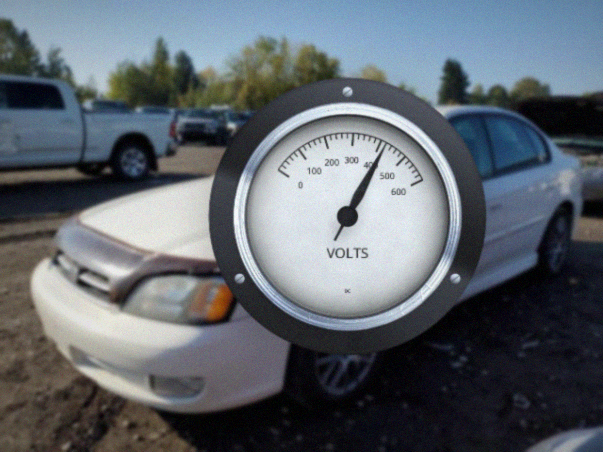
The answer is 420 V
